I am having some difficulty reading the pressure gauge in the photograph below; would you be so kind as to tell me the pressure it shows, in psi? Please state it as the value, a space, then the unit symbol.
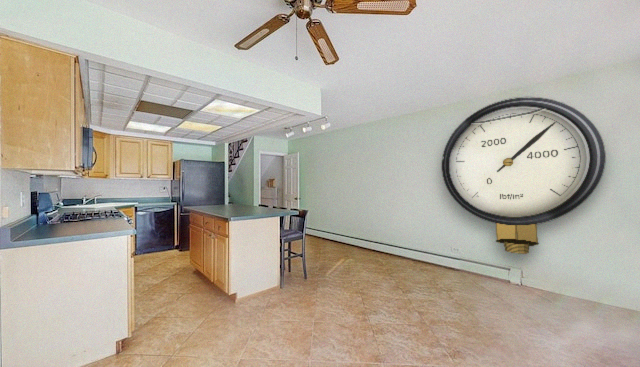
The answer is 3400 psi
